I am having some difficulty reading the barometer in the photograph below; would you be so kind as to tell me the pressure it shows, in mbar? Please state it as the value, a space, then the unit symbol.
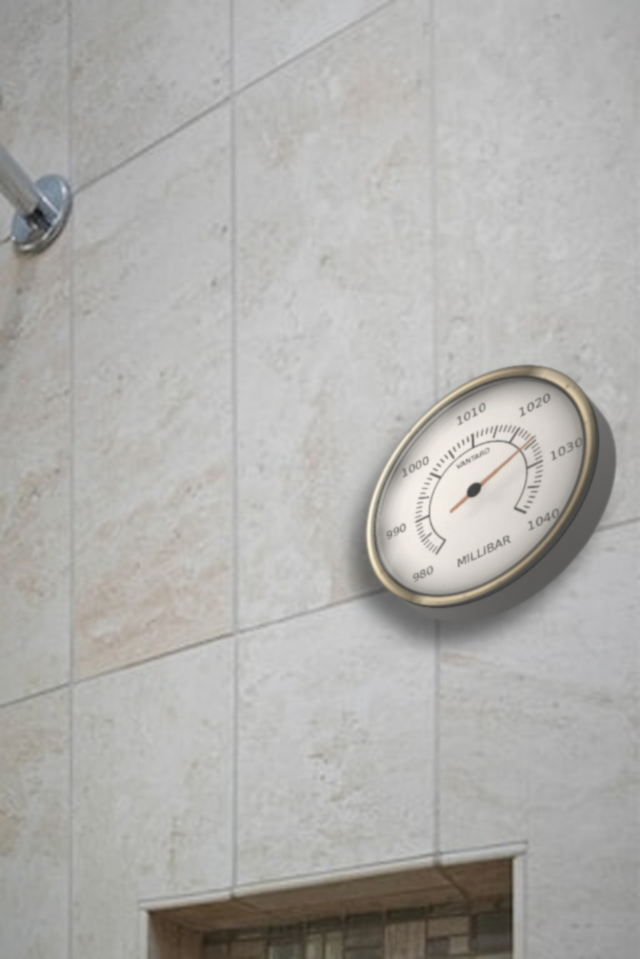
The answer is 1025 mbar
